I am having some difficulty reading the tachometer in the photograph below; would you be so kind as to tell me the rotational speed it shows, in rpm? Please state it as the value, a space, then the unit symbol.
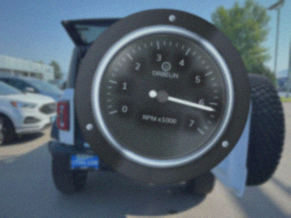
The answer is 6200 rpm
